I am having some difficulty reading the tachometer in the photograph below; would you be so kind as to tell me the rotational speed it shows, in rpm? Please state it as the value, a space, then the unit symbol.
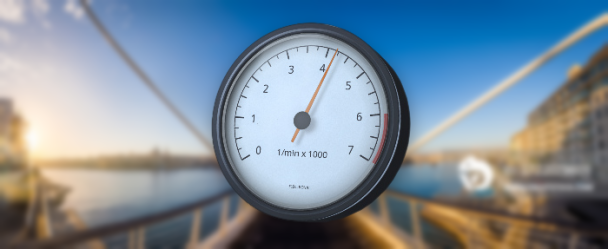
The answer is 4250 rpm
